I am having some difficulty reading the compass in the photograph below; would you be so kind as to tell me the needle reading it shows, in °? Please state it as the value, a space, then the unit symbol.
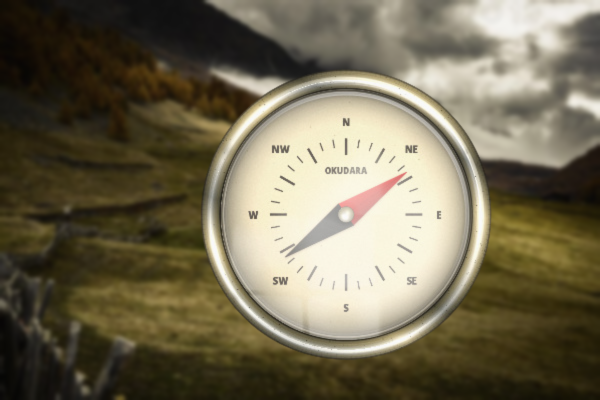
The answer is 55 °
